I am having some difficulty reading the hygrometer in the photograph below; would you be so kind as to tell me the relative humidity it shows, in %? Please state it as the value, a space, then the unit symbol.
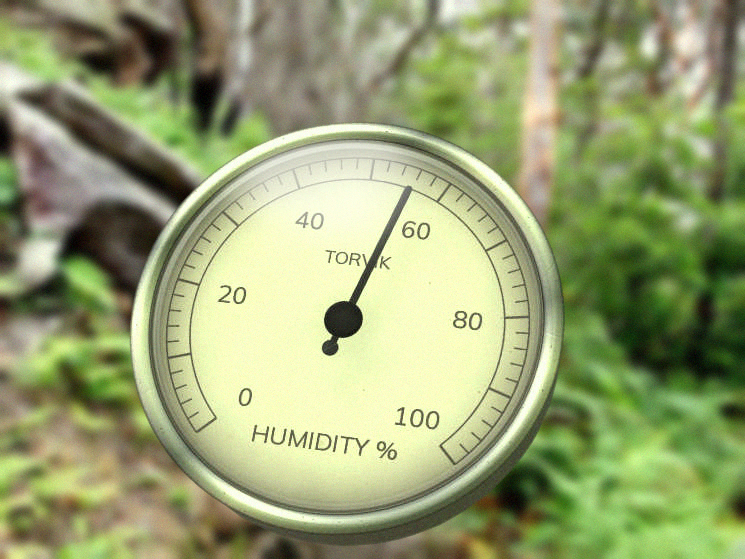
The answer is 56 %
